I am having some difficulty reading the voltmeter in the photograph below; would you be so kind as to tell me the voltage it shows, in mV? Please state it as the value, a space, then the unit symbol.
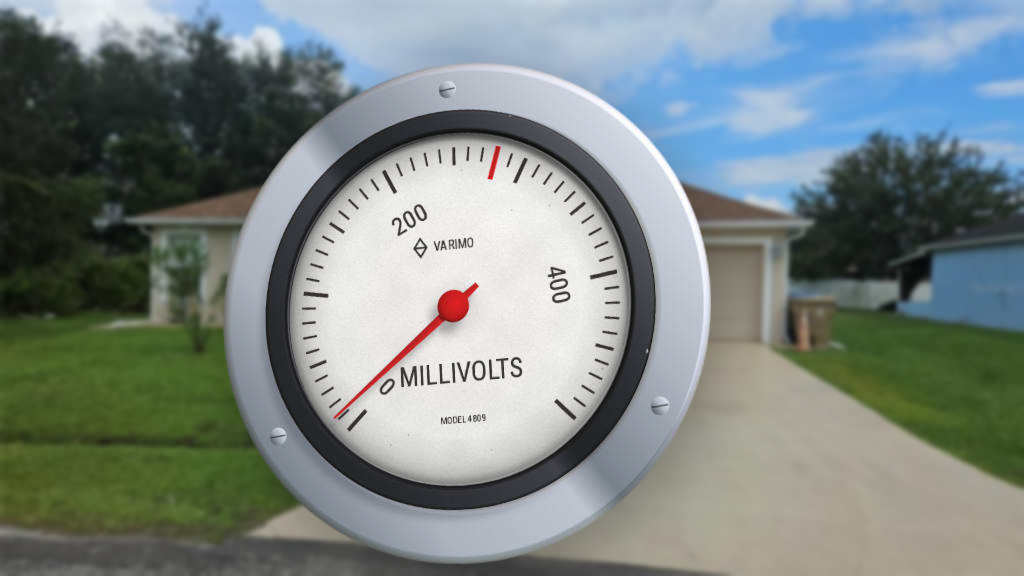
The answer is 10 mV
